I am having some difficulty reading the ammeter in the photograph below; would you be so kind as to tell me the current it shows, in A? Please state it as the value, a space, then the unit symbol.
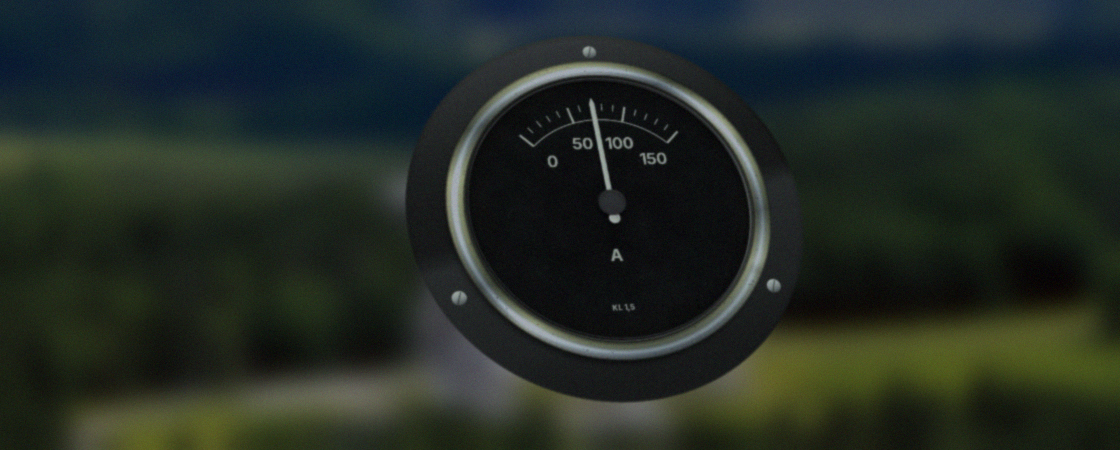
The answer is 70 A
